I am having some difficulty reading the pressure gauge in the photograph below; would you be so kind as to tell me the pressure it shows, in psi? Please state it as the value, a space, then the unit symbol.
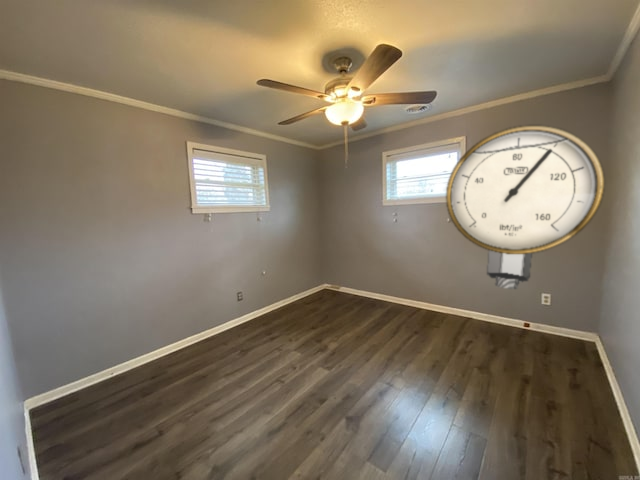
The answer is 100 psi
